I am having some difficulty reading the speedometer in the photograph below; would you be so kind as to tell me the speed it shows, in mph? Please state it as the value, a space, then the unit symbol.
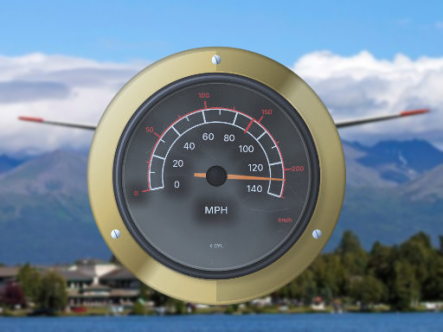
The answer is 130 mph
